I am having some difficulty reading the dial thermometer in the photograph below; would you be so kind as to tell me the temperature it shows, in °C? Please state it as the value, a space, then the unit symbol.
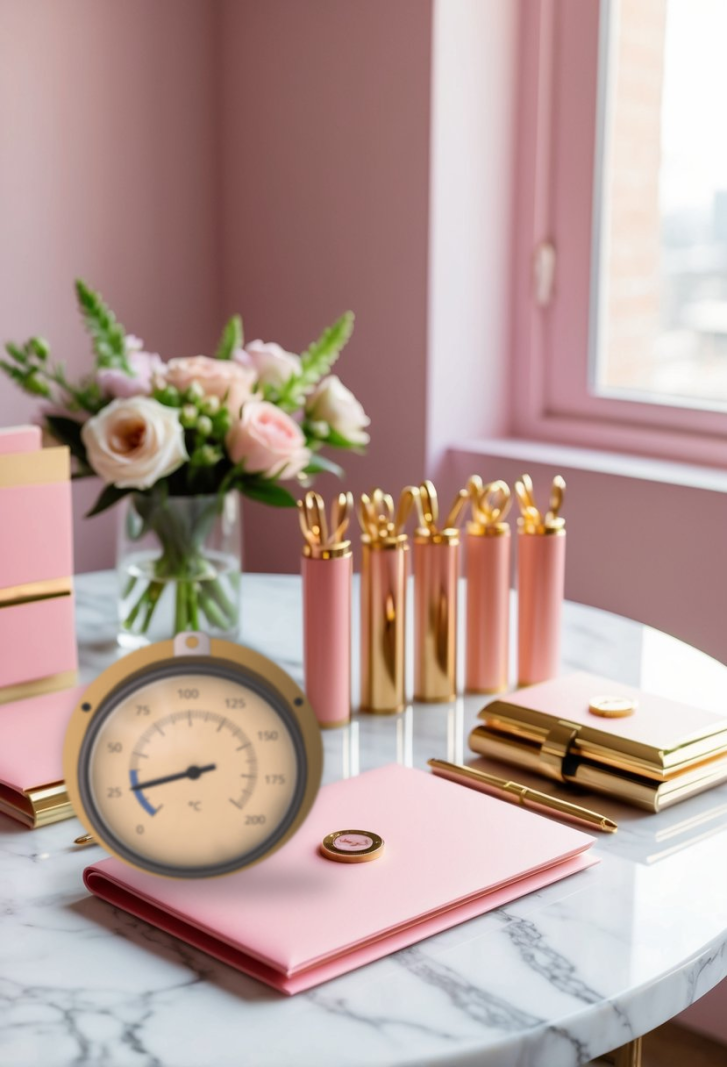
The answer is 25 °C
